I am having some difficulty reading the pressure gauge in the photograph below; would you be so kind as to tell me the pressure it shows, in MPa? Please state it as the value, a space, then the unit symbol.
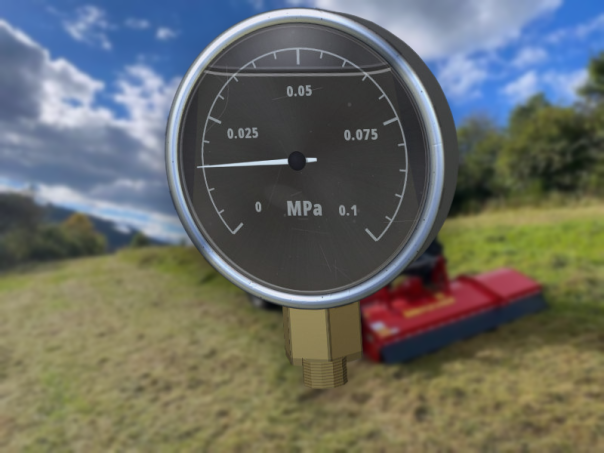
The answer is 0.015 MPa
